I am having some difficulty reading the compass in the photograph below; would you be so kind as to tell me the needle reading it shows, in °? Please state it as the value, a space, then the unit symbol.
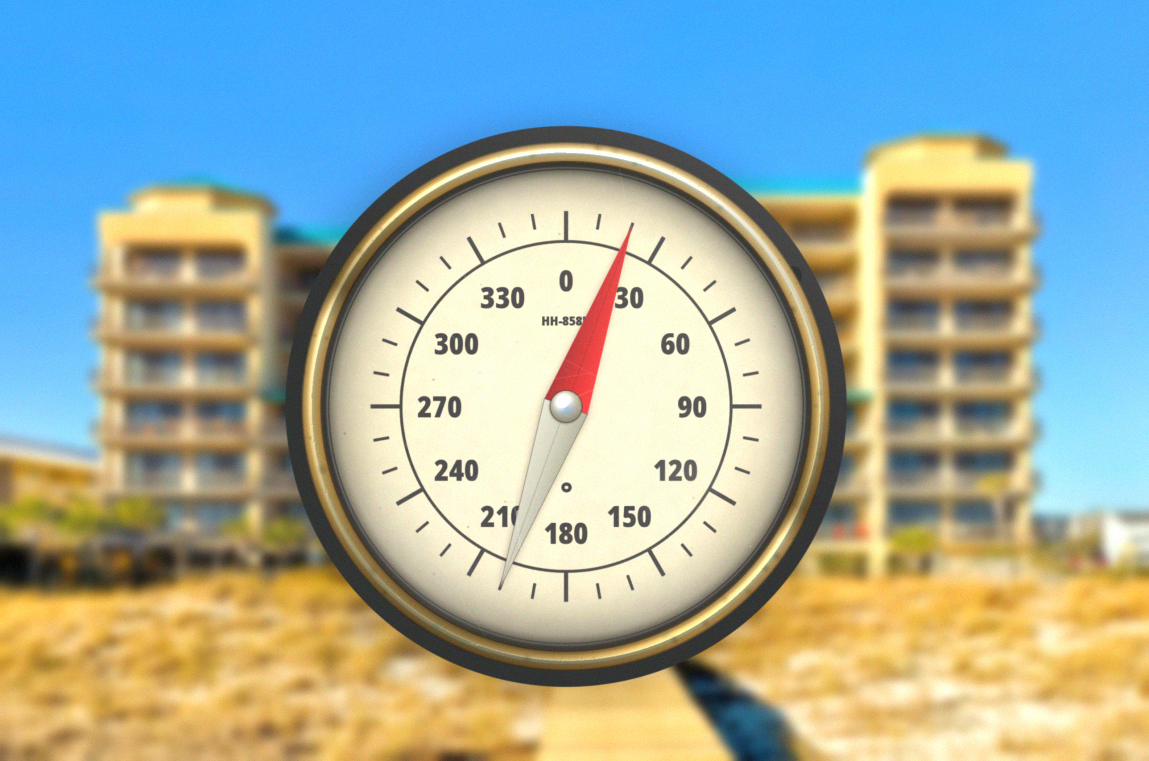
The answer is 20 °
